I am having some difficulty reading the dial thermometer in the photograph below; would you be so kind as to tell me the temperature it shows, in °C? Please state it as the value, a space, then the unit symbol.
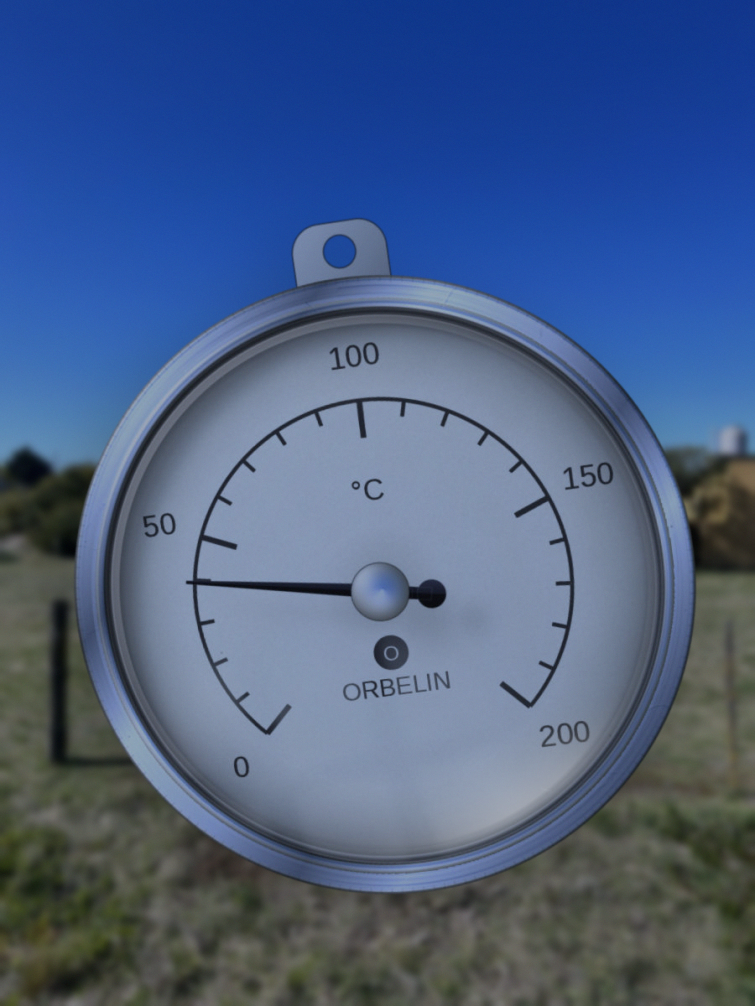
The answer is 40 °C
